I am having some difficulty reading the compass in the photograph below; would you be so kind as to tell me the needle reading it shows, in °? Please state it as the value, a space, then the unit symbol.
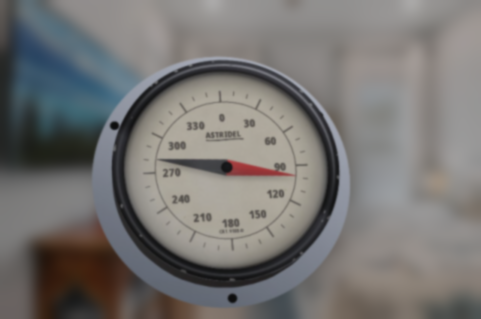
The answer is 100 °
